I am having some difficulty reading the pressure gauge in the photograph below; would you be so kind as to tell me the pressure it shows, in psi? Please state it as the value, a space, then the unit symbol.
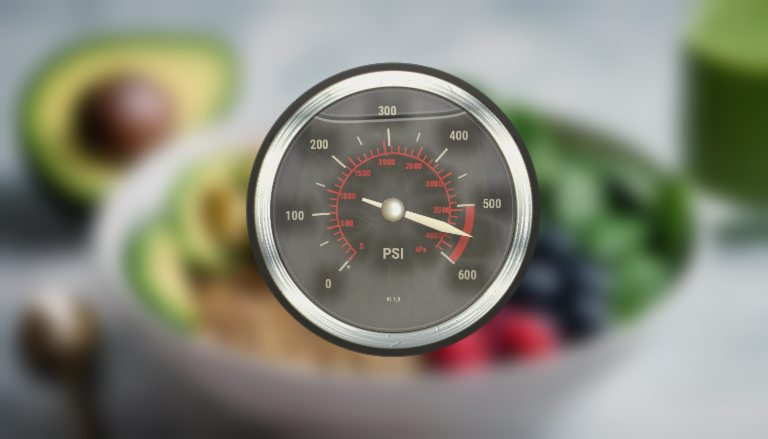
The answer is 550 psi
